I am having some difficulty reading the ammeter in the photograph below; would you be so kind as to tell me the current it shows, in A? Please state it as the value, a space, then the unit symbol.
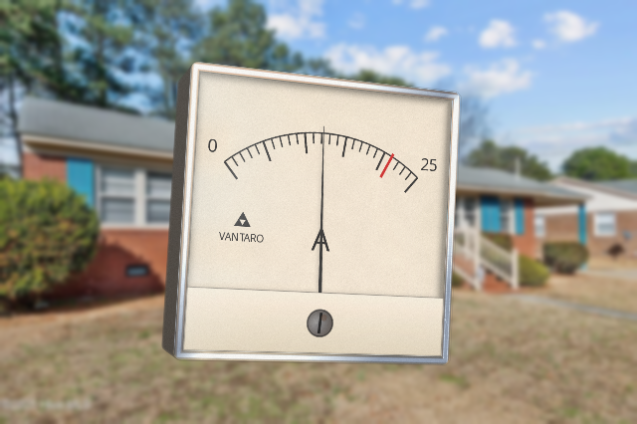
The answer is 12 A
